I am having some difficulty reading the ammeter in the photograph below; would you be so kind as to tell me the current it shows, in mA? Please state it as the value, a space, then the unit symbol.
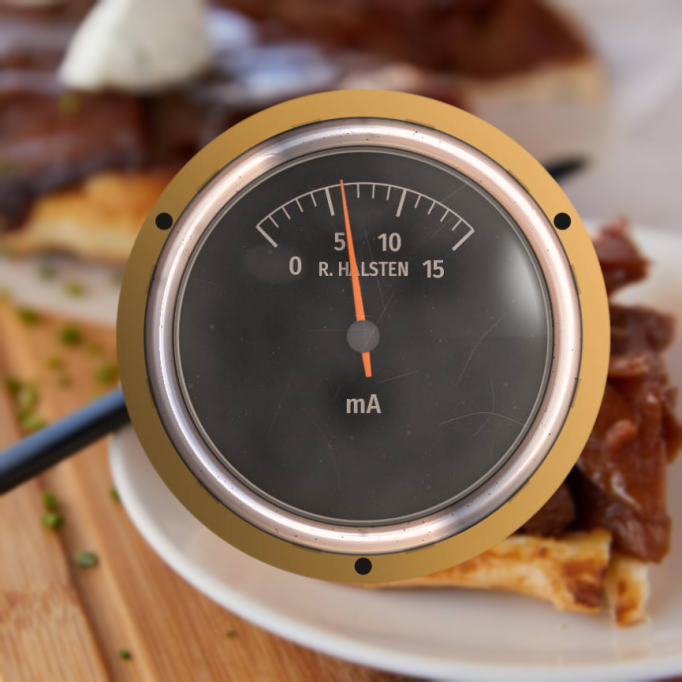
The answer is 6 mA
